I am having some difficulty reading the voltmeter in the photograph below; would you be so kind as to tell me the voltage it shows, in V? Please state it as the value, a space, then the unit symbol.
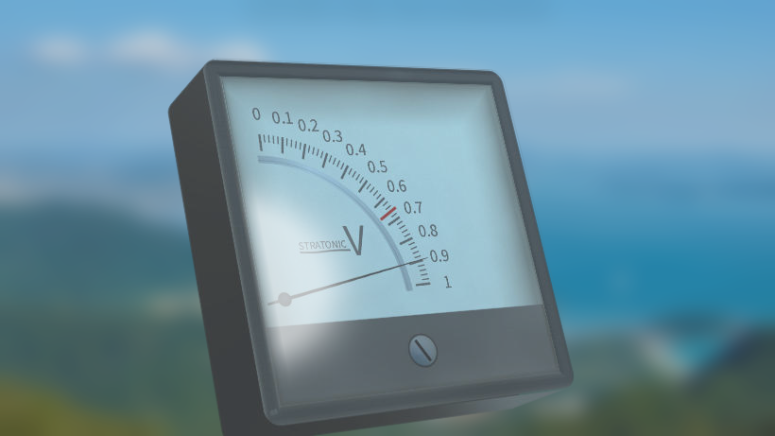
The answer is 0.9 V
